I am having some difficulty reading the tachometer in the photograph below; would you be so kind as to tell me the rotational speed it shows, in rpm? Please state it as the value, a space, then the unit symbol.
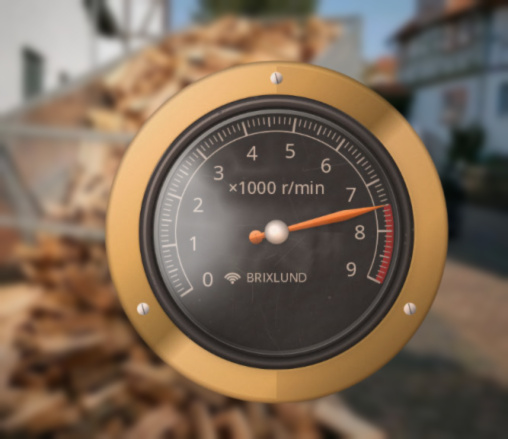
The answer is 7500 rpm
